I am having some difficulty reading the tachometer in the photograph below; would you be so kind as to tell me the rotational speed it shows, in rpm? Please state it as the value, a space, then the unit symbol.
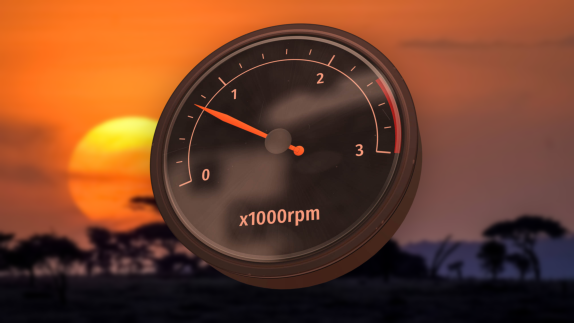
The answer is 700 rpm
